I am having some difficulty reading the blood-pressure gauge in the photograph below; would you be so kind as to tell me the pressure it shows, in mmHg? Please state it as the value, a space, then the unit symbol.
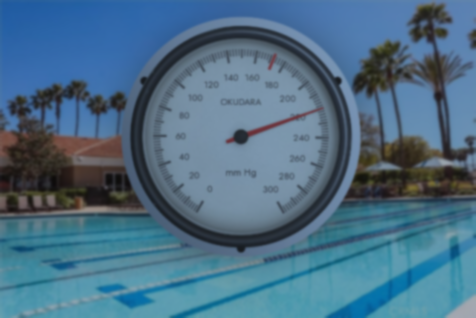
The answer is 220 mmHg
